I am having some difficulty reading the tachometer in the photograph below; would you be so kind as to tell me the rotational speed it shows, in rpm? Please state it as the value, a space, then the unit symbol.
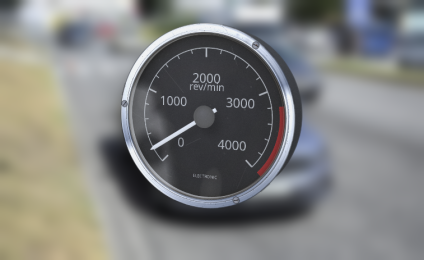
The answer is 200 rpm
